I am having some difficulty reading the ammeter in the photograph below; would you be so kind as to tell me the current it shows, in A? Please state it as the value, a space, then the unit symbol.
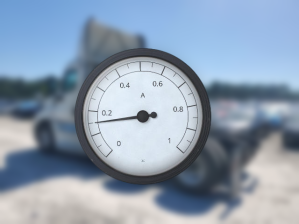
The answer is 0.15 A
